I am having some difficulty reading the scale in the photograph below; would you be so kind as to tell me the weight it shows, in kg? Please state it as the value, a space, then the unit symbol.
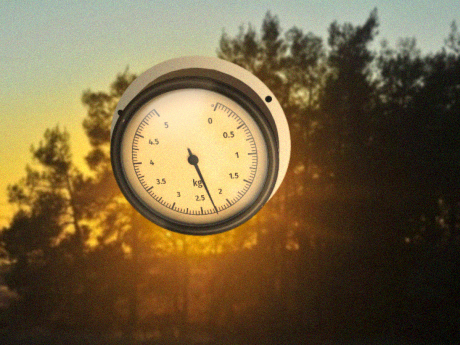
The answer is 2.25 kg
